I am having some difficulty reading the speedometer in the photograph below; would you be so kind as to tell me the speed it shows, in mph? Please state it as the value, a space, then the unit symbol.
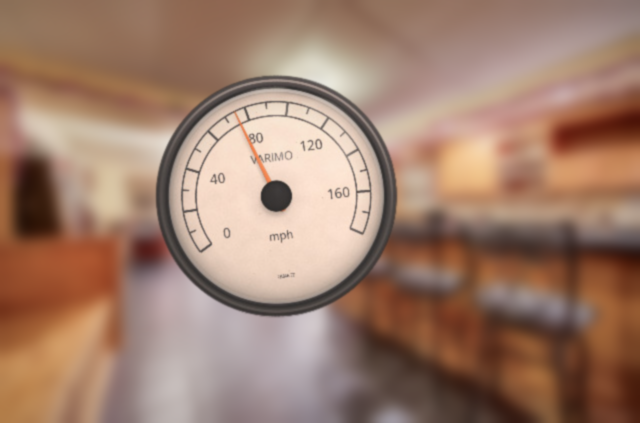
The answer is 75 mph
